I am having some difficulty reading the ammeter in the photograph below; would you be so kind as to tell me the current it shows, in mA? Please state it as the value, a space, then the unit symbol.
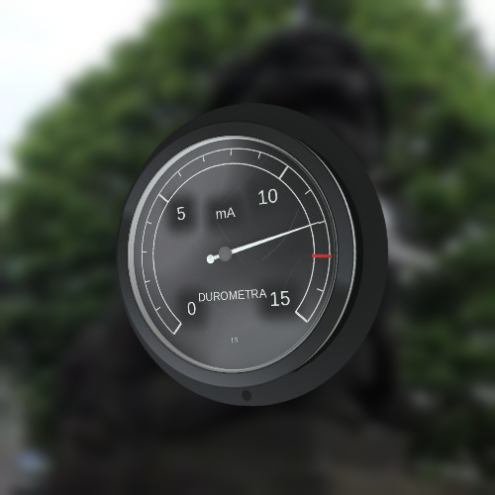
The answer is 12 mA
